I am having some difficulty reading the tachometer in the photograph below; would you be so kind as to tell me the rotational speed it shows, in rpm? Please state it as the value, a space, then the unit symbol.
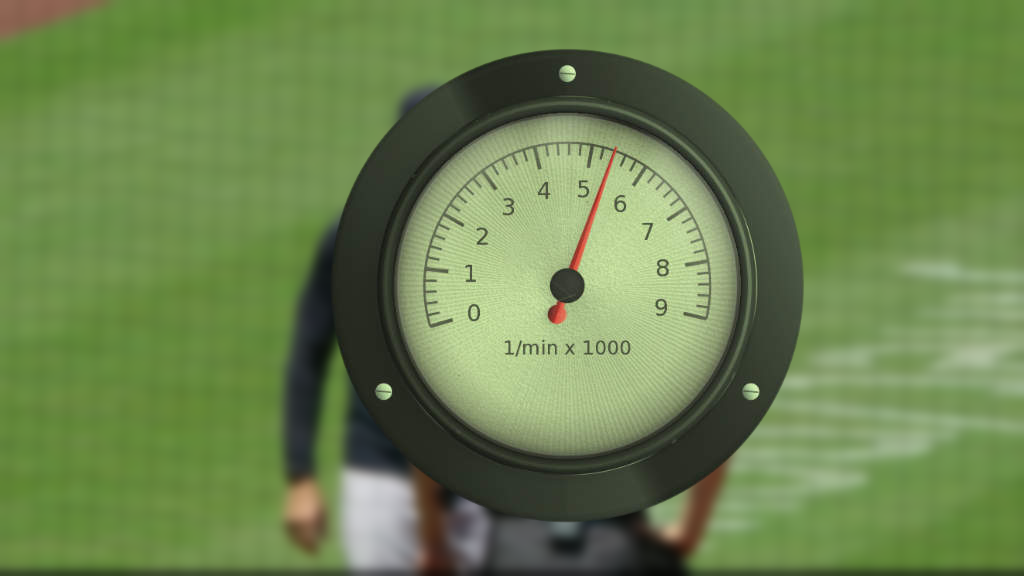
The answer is 5400 rpm
